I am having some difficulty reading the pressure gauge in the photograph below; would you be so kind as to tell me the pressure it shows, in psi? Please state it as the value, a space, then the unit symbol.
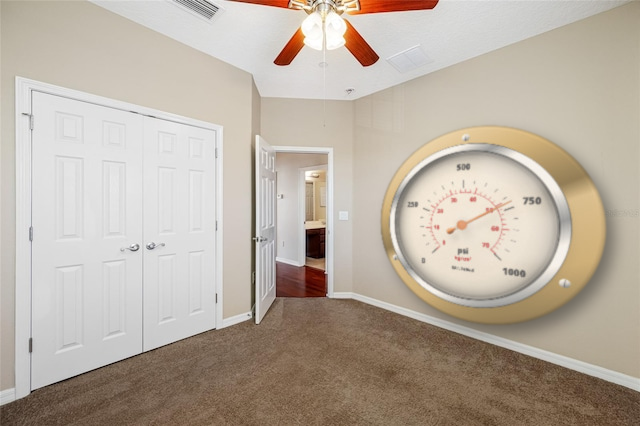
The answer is 725 psi
